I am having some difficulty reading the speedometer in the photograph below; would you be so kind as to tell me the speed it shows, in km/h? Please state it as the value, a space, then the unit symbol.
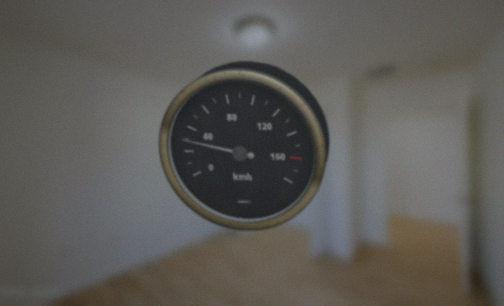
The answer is 30 km/h
